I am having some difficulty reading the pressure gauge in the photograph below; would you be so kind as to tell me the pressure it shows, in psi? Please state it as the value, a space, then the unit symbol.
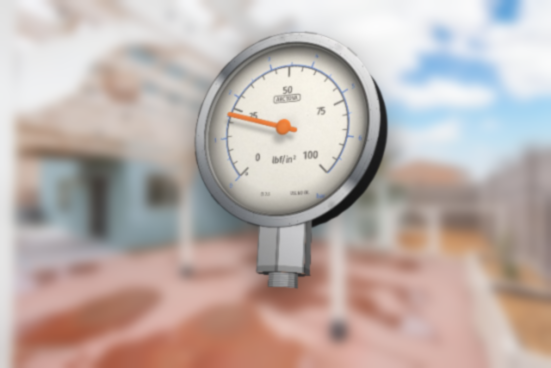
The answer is 22.5 psi
